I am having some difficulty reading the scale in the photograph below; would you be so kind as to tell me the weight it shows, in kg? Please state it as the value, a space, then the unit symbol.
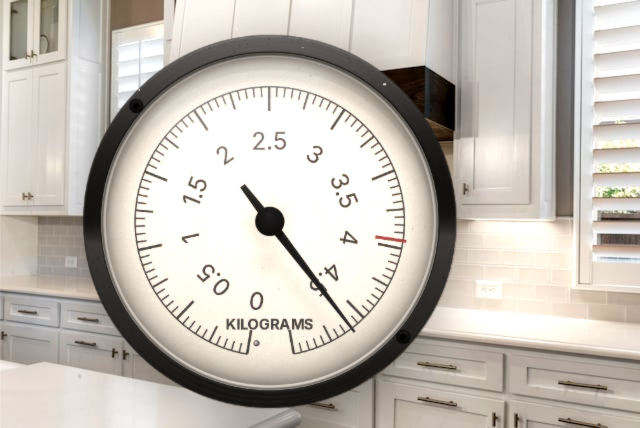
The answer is 4.6 kg
